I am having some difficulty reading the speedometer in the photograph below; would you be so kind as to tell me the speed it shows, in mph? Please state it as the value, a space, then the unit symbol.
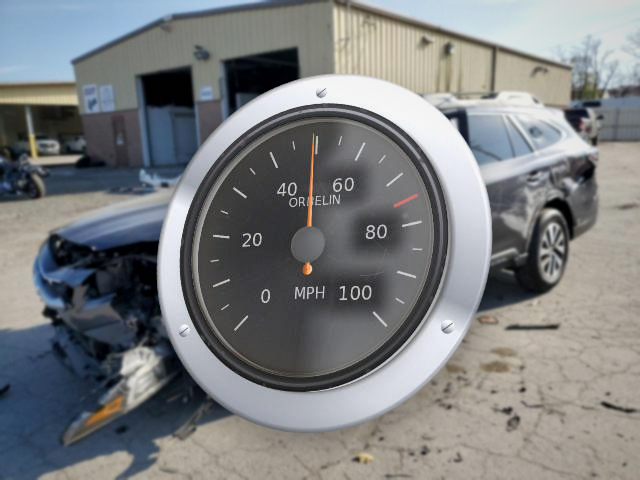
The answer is 50 mph
